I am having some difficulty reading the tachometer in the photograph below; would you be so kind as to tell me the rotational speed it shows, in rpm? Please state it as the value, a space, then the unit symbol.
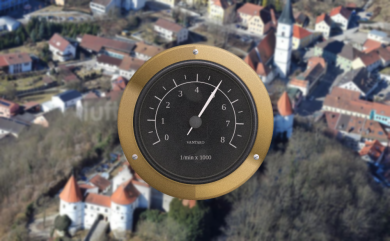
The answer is 5000 rpm
